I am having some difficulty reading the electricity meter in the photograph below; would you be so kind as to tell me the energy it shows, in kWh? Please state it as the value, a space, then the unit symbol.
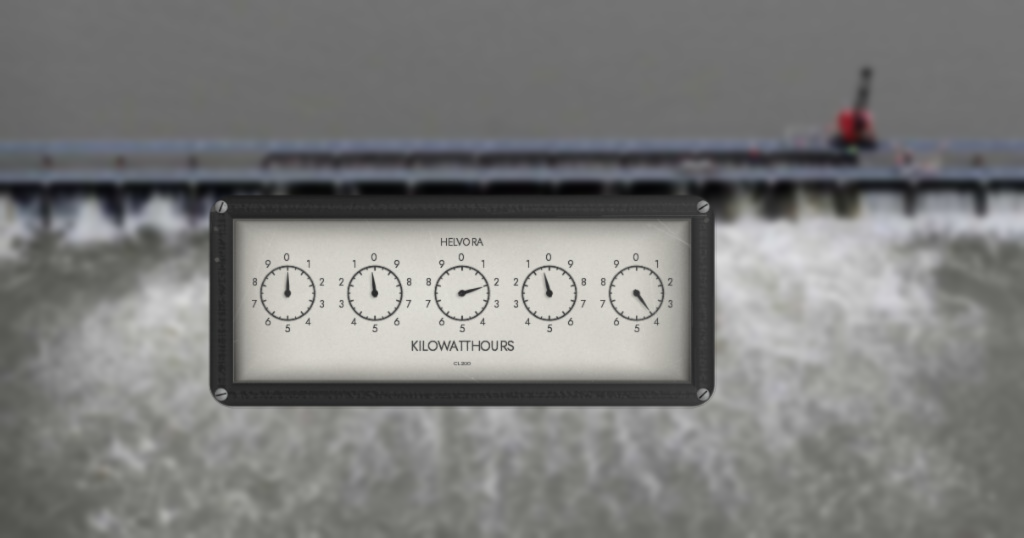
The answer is 204 kWh
